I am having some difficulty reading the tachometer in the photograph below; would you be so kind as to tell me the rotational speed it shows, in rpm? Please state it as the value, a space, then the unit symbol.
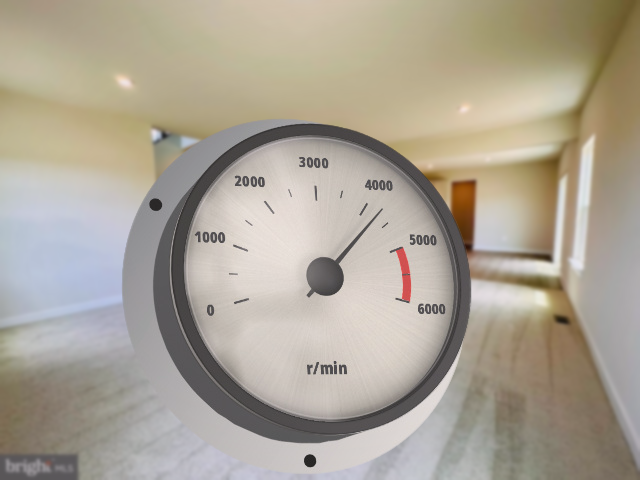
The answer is 4250 rpm
